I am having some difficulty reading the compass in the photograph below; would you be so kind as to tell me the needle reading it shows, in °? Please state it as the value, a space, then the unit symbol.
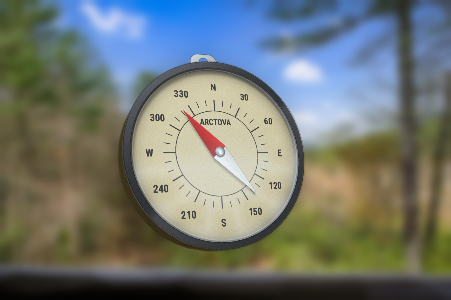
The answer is 320 °
